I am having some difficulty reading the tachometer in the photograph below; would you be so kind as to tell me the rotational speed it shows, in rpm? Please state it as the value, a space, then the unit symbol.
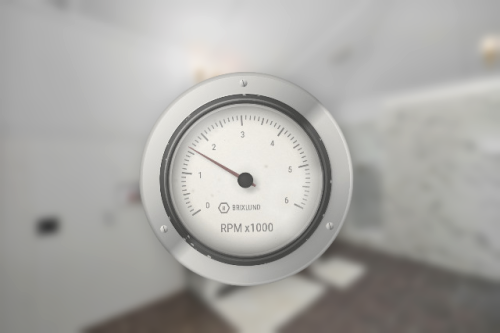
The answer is 1600 rpm
